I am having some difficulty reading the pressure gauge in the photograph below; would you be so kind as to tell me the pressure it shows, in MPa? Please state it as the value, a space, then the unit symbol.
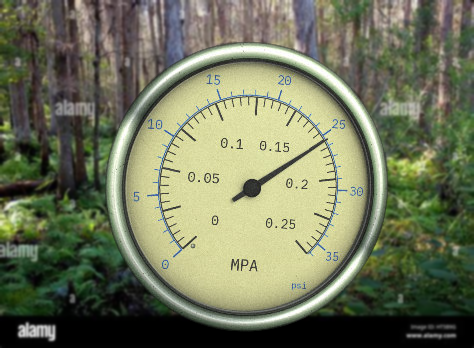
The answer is 0.175 MPa
